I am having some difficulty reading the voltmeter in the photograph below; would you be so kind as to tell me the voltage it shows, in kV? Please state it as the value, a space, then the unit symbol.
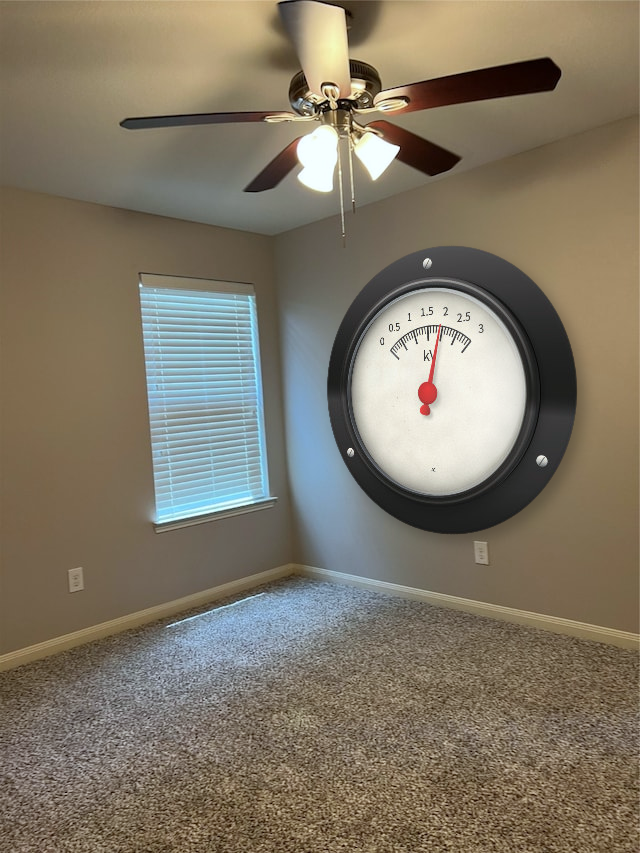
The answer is 2 kV
